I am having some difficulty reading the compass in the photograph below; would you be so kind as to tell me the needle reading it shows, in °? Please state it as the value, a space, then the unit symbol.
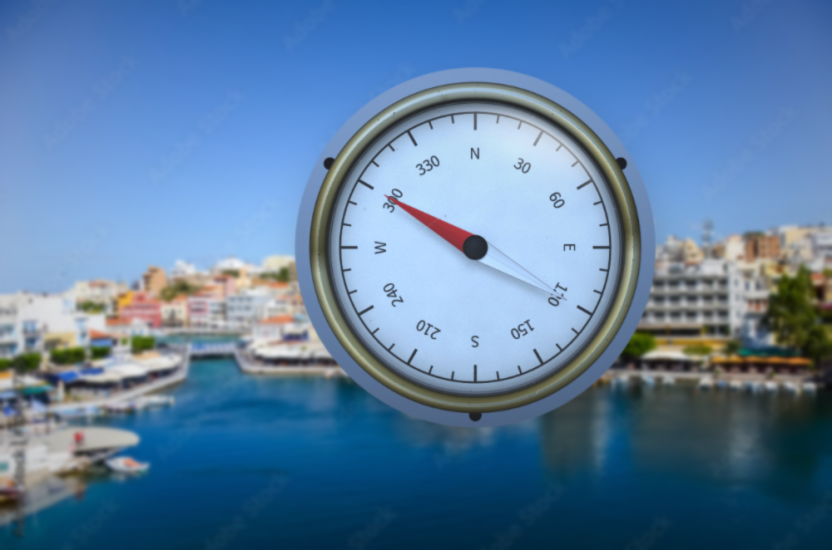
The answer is 300 °
